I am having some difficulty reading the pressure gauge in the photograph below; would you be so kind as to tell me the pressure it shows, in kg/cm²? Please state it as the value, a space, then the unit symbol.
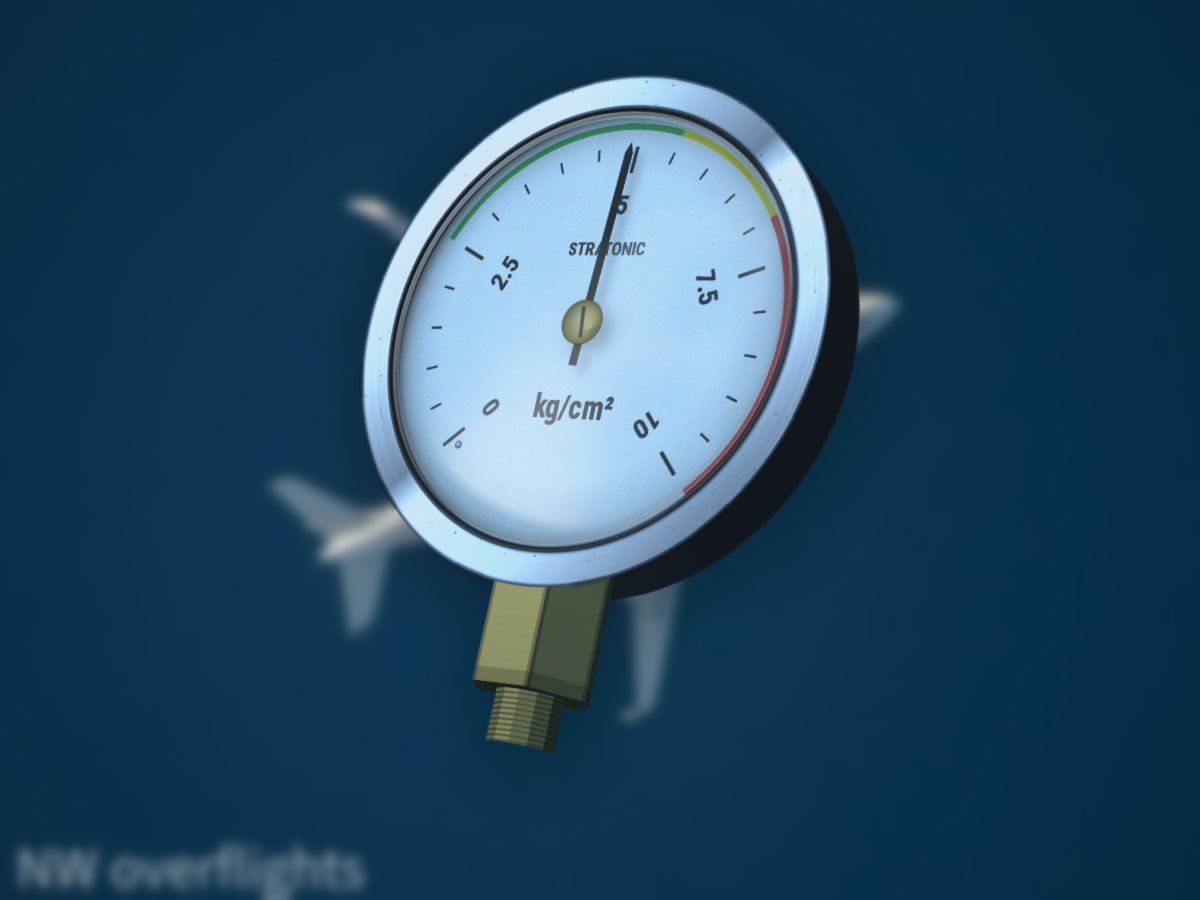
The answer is 5 kg/cm²
